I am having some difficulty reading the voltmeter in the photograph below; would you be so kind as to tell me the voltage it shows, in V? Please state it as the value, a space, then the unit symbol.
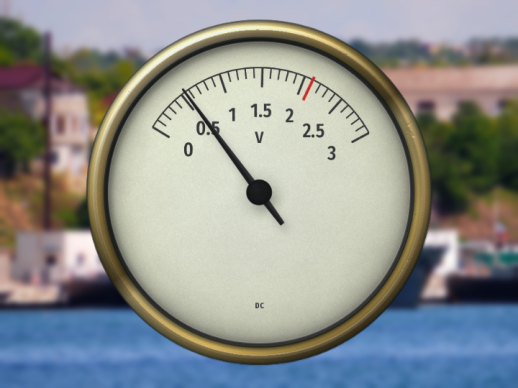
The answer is 0.55 V
